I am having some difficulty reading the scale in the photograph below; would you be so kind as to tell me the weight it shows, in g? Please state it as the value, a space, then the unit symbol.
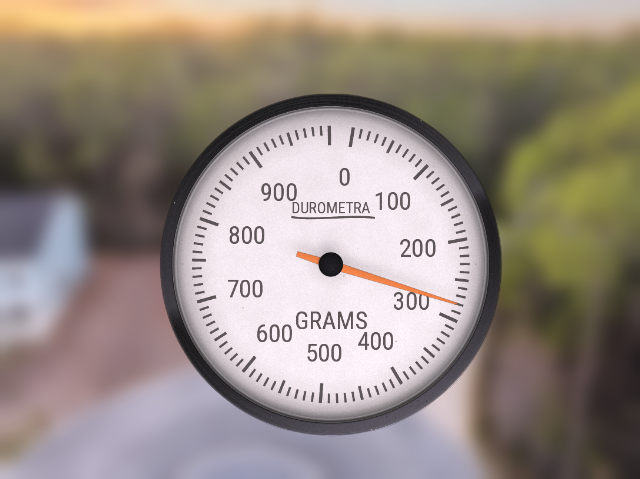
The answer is 280 g
